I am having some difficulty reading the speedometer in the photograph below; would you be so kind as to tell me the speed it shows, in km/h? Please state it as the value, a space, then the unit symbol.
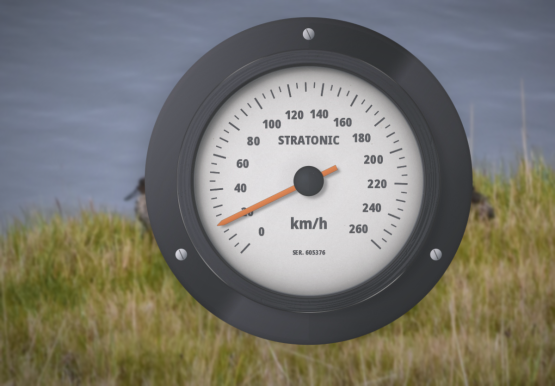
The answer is 20 km/h
